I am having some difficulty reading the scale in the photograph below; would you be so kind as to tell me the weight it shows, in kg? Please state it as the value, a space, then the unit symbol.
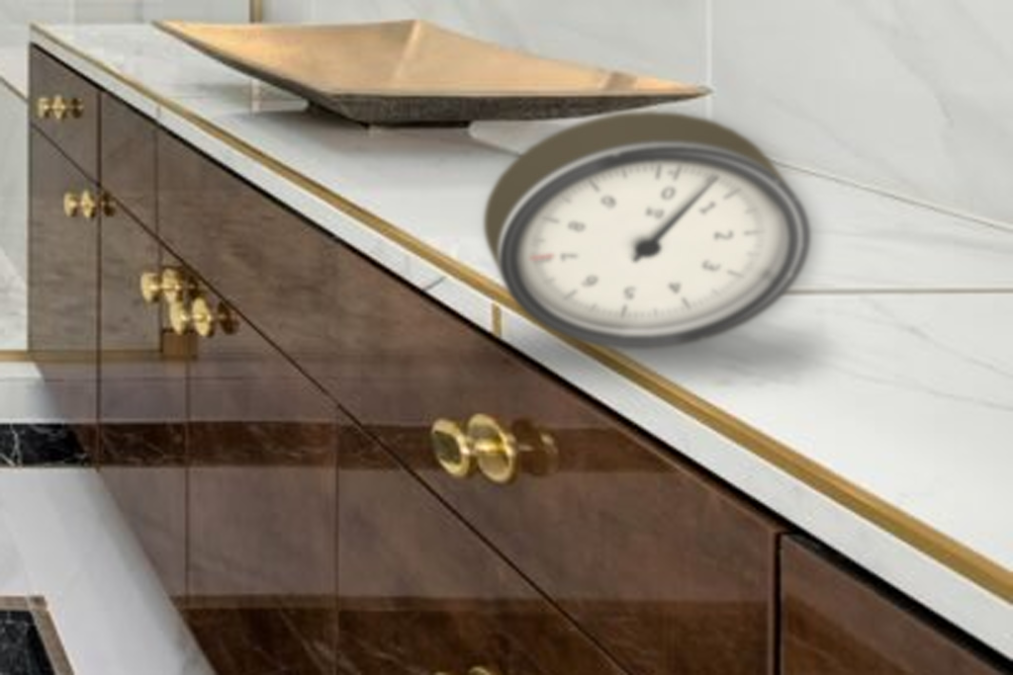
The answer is 0.5 kg
